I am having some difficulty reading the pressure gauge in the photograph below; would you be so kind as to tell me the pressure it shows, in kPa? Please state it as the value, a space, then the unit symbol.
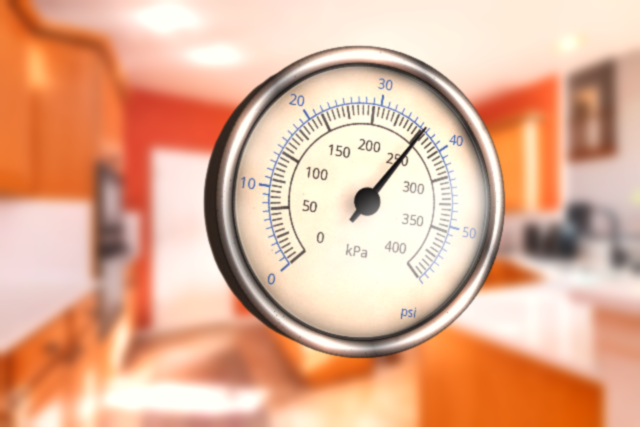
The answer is 250 kPa
